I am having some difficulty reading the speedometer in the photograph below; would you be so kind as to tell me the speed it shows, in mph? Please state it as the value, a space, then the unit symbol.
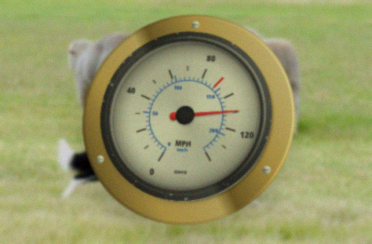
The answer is 110 mph
